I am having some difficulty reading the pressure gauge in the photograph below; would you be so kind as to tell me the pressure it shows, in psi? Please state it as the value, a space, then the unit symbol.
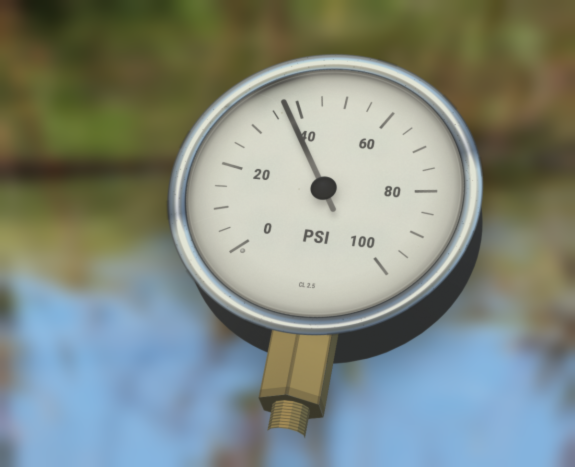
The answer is 37.5 psi
